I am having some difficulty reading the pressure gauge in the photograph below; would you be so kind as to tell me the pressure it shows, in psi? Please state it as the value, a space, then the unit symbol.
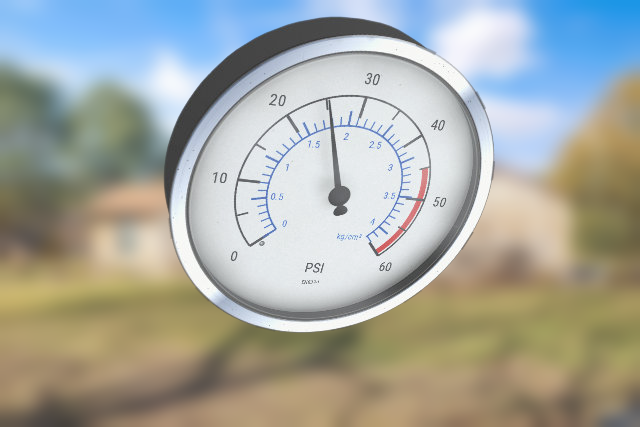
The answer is 25 psi
